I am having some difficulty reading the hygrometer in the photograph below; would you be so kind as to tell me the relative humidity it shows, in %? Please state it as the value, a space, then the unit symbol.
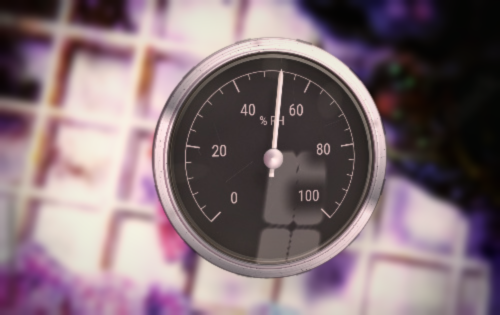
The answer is 52 %
